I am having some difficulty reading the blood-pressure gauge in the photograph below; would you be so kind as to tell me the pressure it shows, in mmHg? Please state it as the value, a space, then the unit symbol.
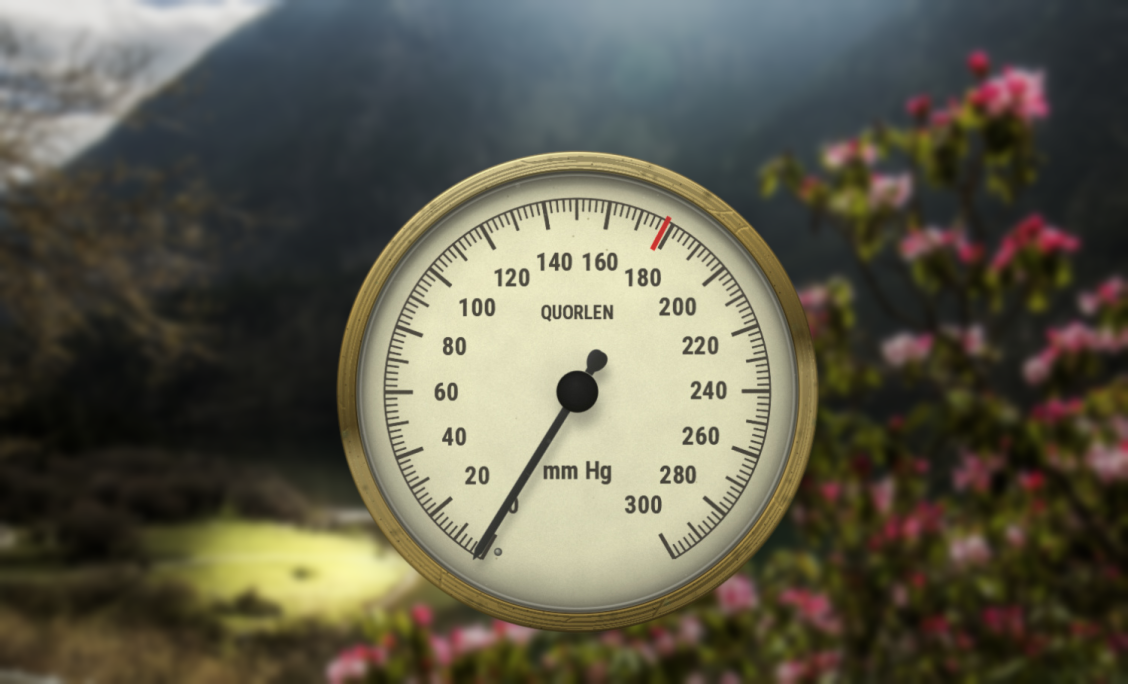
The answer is 2 mmHg
